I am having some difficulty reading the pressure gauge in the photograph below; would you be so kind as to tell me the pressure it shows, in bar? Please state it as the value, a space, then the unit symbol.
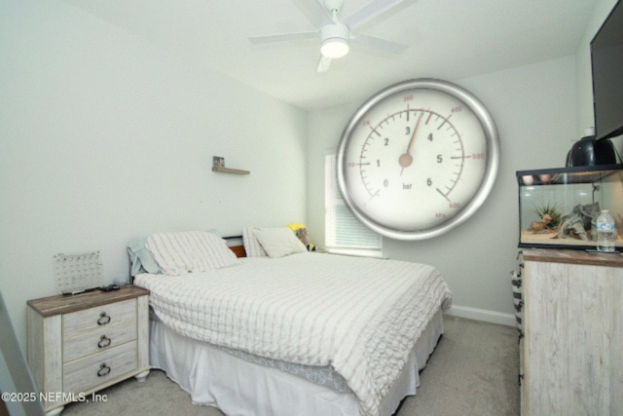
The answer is 3.4 bar
